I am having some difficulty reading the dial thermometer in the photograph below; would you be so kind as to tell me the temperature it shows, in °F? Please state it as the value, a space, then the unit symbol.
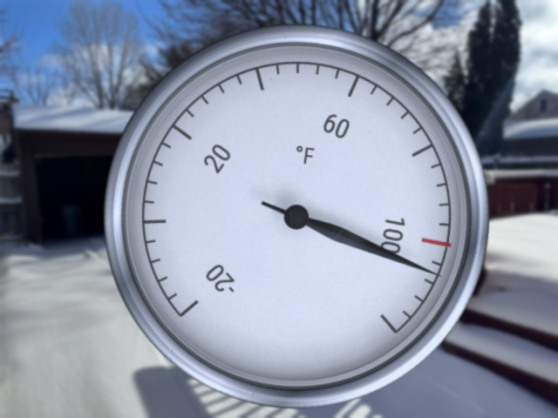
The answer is 106 °F
